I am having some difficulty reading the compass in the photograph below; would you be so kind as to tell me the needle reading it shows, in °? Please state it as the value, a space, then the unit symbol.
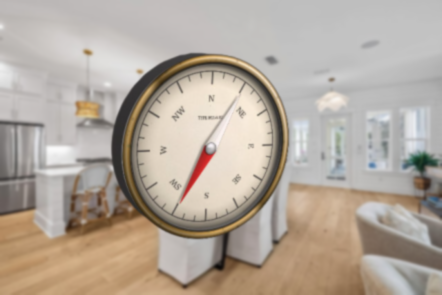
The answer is 210 °
